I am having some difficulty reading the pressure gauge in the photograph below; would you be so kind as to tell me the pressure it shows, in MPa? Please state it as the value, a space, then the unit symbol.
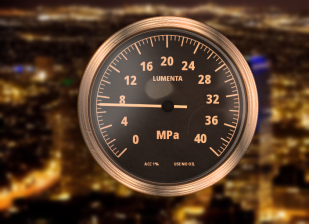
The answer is 7 MPa
